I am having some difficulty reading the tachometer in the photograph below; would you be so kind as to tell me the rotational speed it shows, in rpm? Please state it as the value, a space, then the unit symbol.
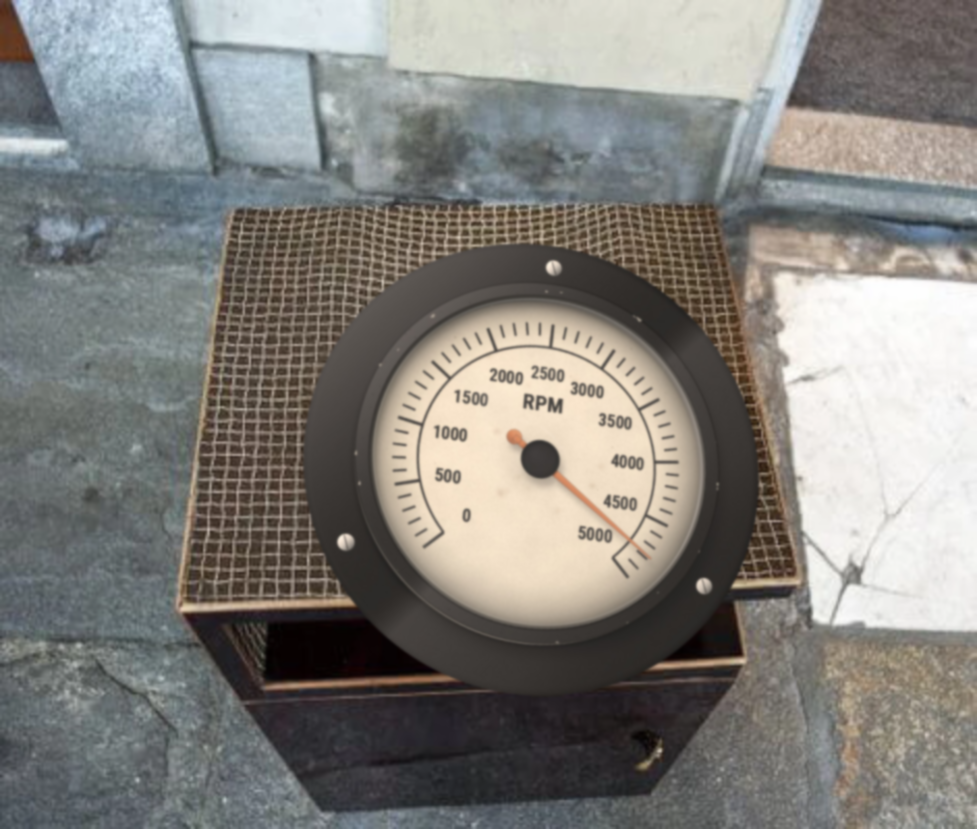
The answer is 4800 rpm
